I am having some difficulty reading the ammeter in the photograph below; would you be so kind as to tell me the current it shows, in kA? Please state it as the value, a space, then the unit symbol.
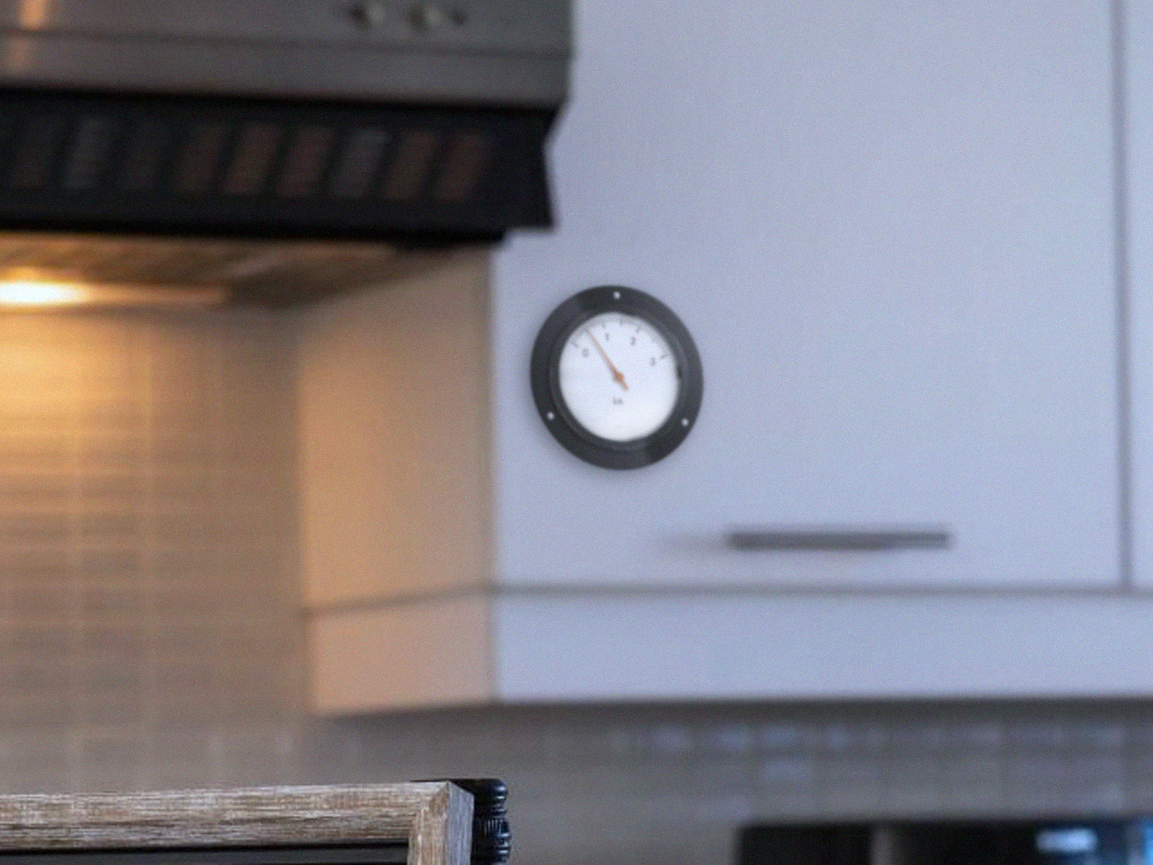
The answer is 0.5 kA
